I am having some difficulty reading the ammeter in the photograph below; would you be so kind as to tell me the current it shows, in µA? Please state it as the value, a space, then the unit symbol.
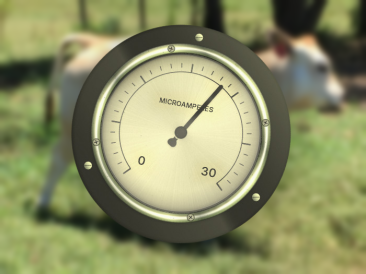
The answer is 18.5 µA
